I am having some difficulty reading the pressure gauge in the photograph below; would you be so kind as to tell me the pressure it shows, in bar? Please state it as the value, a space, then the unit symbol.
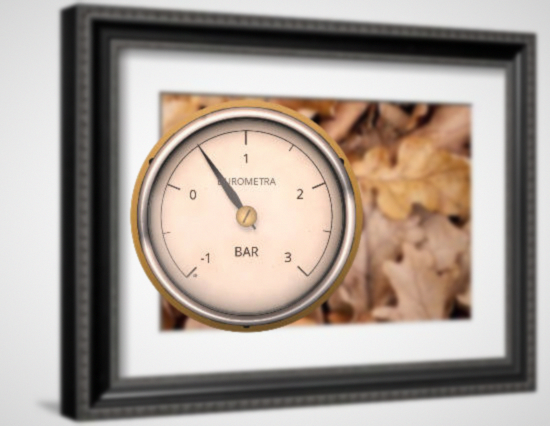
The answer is 0.5 bar
